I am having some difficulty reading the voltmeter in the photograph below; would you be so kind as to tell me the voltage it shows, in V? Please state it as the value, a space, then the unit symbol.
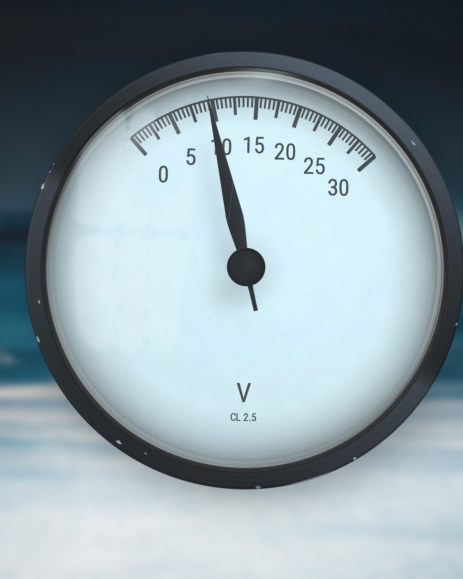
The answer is 9.5 V
